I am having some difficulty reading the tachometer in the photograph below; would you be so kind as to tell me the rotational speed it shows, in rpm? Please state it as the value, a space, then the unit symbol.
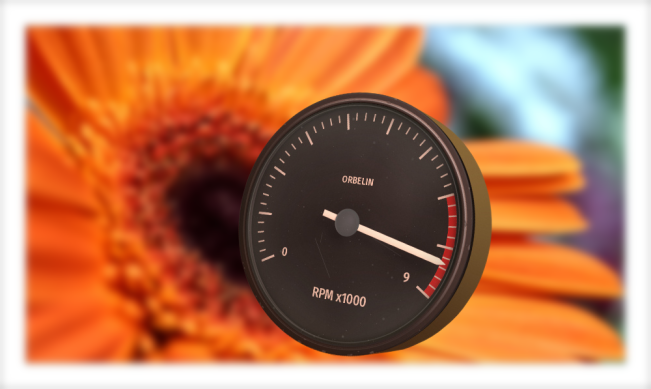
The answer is 8300 rpm
